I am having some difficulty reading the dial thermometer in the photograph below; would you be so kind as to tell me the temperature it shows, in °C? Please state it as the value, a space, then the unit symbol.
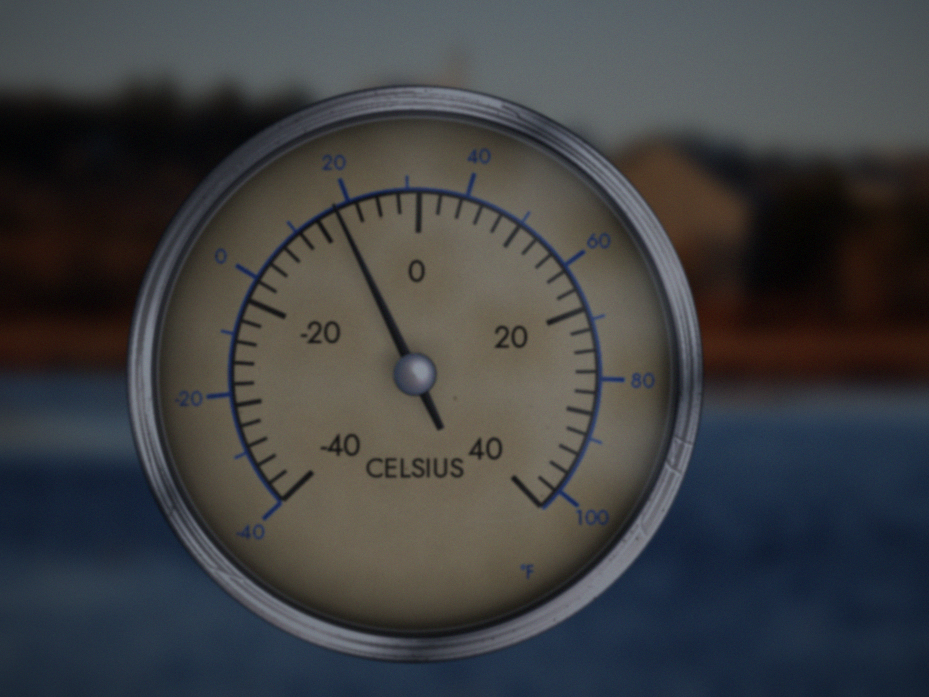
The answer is -8 °C
